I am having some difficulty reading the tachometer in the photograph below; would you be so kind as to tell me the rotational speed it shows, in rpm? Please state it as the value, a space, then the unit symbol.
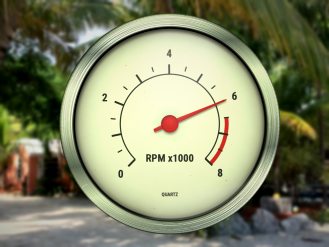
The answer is 6000 rpm
